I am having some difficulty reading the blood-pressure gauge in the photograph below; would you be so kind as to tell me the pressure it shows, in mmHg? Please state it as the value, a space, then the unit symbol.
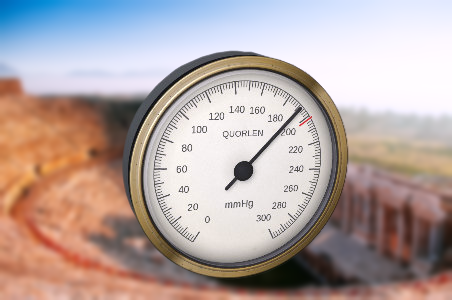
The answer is 190 mmHg
